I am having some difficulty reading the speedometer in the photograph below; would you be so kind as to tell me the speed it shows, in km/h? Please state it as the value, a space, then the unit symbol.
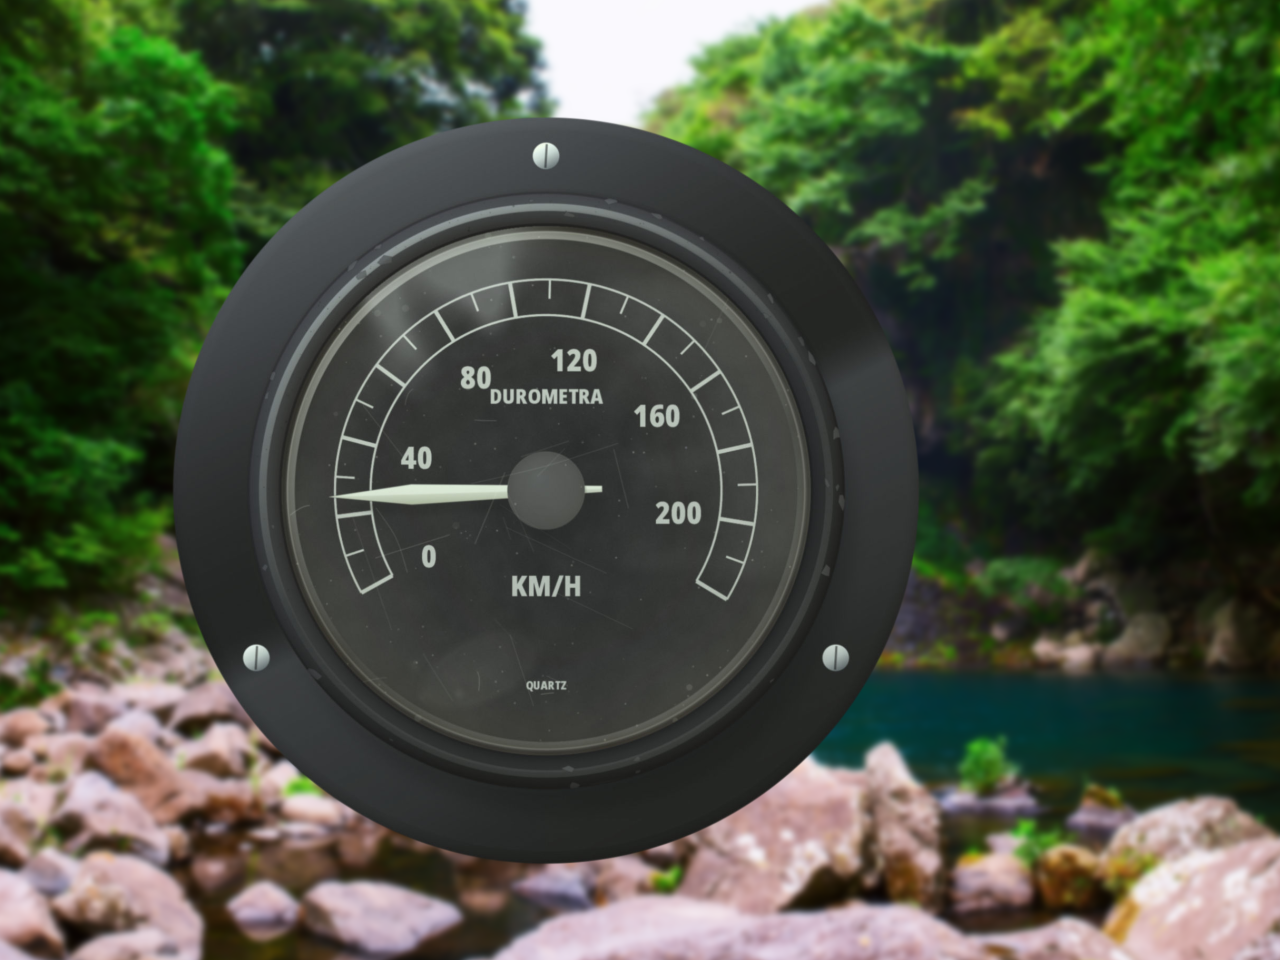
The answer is 25 km/h
